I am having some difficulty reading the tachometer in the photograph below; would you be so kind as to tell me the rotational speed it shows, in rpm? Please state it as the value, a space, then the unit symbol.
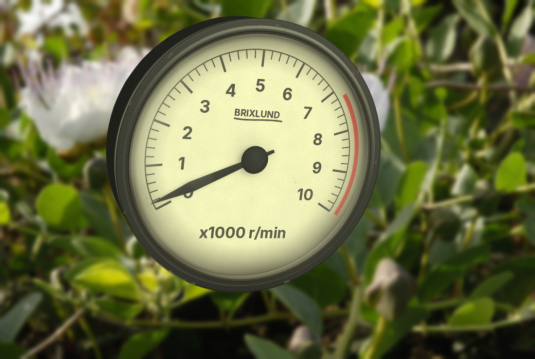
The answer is 200 rpm
